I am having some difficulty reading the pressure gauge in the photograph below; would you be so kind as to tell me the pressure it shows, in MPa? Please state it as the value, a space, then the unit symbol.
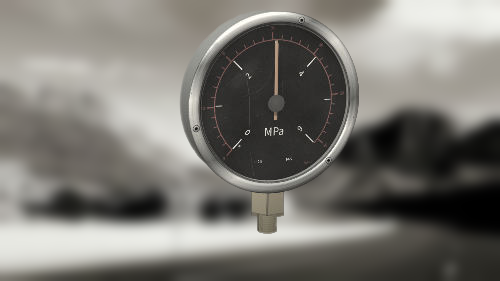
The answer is 3 MPa
